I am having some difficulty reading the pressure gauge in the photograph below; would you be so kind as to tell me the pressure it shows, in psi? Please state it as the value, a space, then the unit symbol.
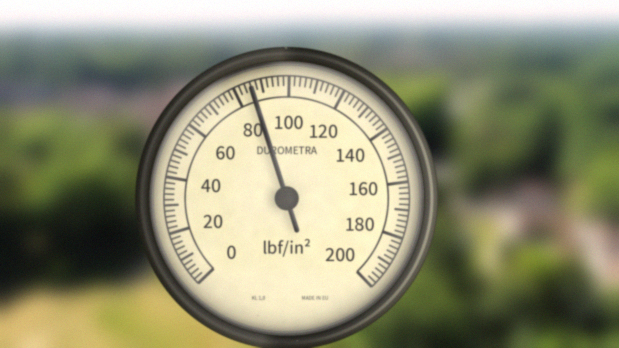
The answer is 86 psi
